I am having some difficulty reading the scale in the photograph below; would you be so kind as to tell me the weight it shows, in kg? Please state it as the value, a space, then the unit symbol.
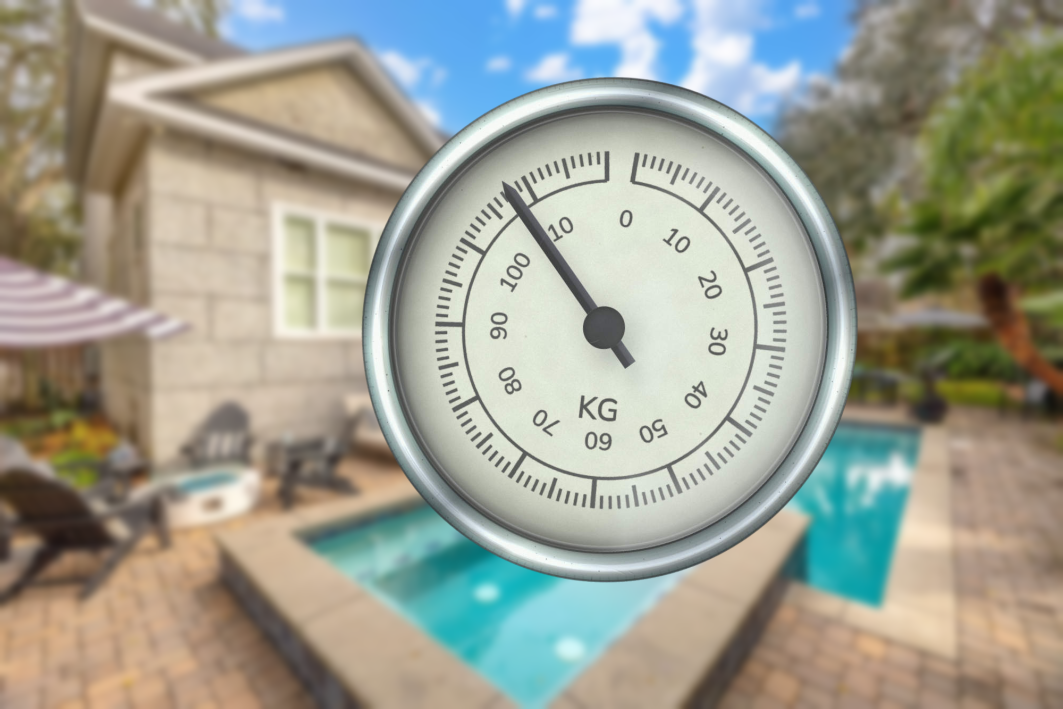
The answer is 108 kg
